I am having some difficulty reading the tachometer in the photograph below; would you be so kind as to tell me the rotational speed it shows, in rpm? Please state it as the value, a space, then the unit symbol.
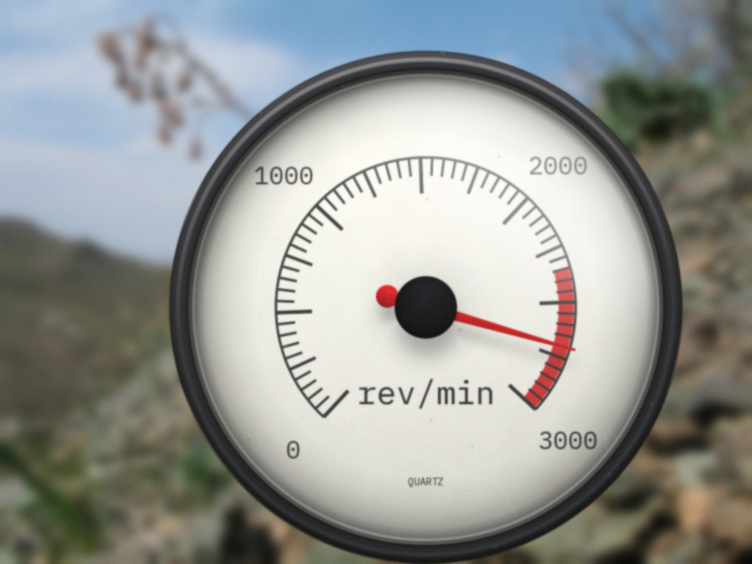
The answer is 2700 rpm
